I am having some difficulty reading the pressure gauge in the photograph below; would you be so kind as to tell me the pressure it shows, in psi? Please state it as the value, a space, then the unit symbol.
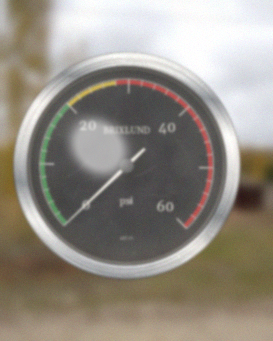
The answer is 0 psi
